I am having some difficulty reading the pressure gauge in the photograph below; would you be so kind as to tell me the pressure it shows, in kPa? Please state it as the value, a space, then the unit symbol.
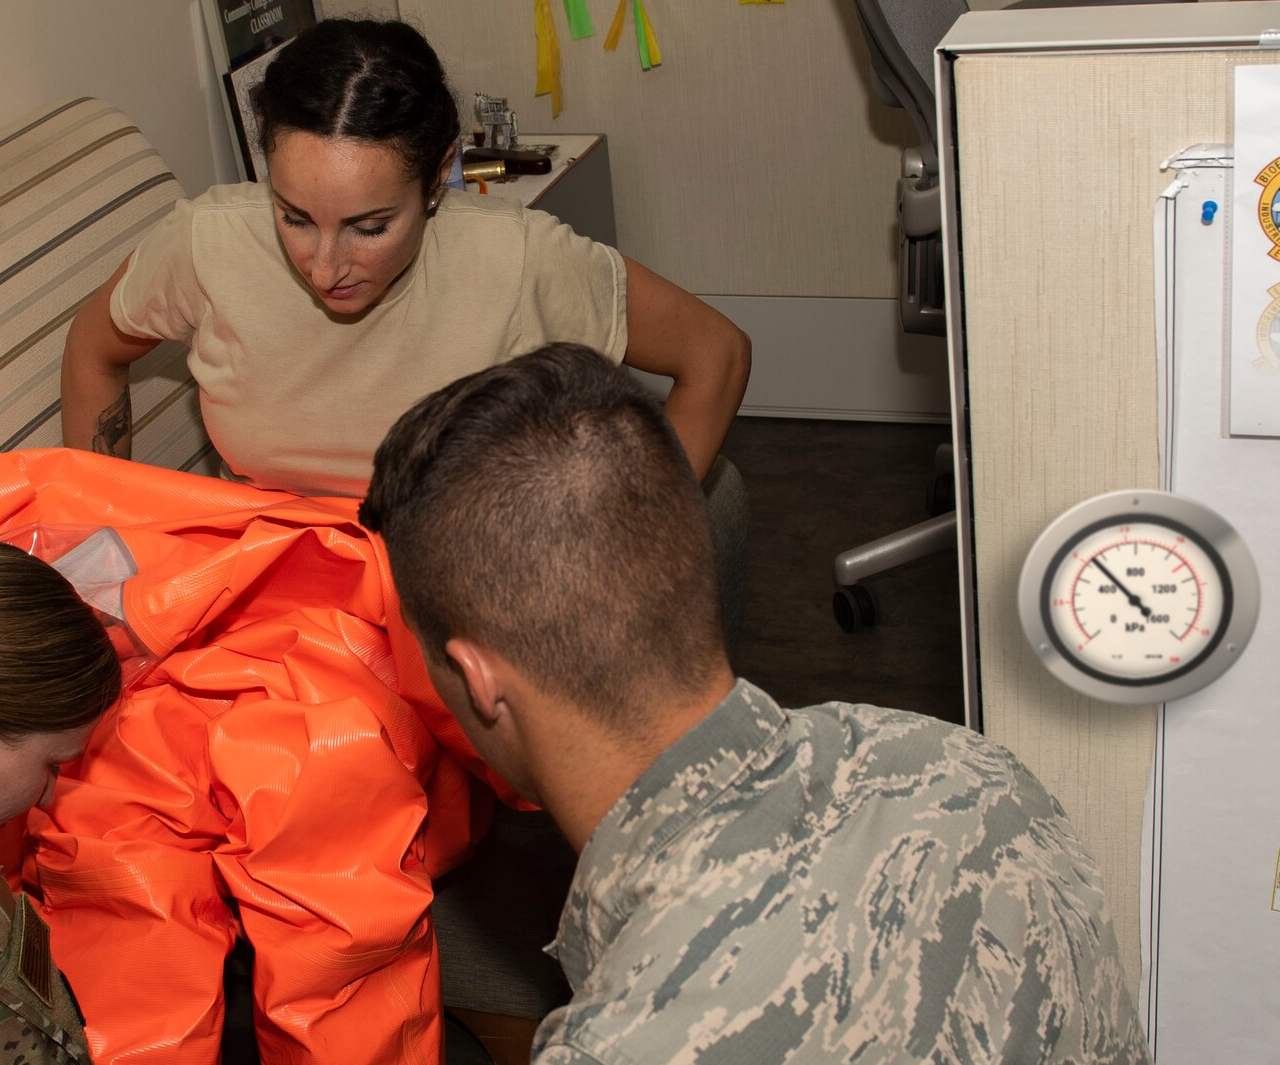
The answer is 550 kPa
